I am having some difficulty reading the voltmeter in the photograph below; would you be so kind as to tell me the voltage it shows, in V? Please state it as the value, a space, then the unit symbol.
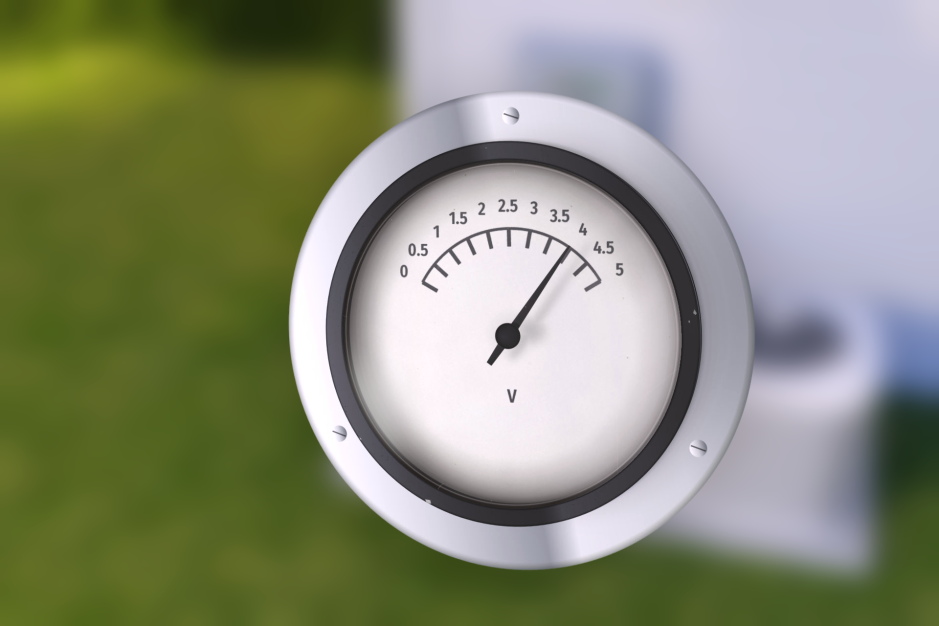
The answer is 4 V
